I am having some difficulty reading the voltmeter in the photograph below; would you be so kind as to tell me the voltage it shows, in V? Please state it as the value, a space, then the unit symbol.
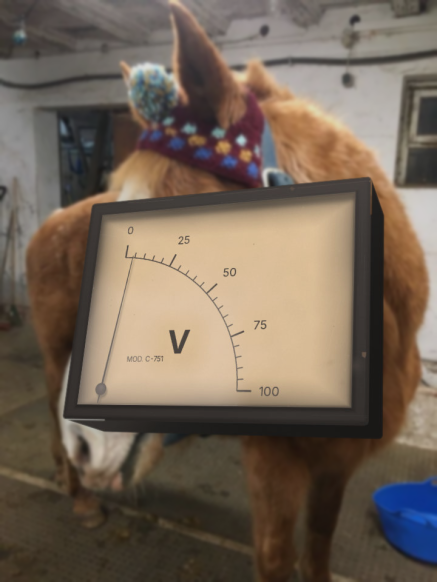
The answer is 5 V
